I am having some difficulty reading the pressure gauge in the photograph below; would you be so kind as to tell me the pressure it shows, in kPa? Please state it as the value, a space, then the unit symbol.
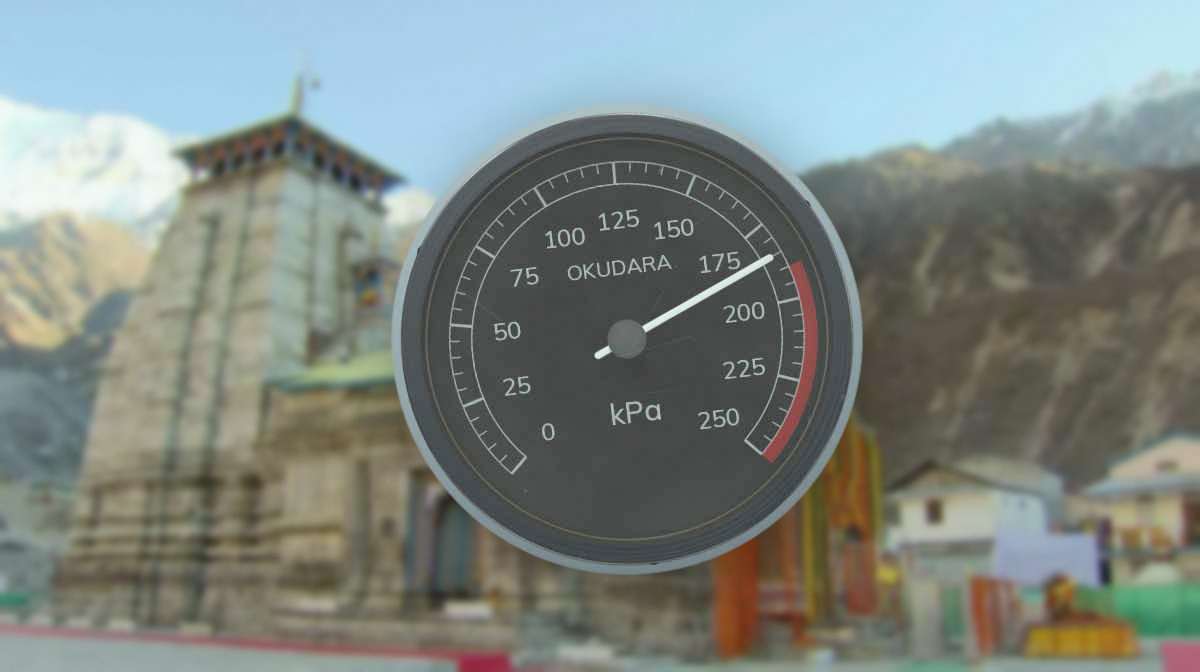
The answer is 185 kPa
